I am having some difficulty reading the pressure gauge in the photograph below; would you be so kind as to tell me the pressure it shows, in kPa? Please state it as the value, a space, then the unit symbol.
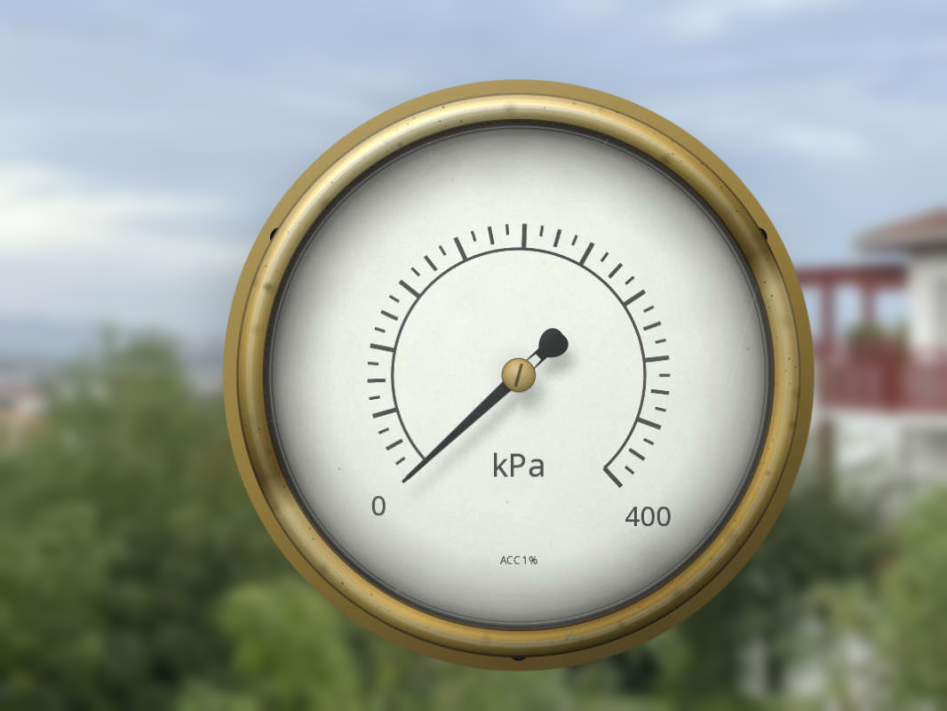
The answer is 0 kPa
